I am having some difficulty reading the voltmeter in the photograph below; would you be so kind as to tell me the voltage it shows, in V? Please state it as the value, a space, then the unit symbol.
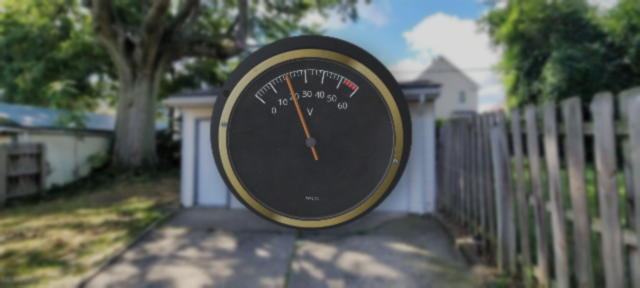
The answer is 20 V
